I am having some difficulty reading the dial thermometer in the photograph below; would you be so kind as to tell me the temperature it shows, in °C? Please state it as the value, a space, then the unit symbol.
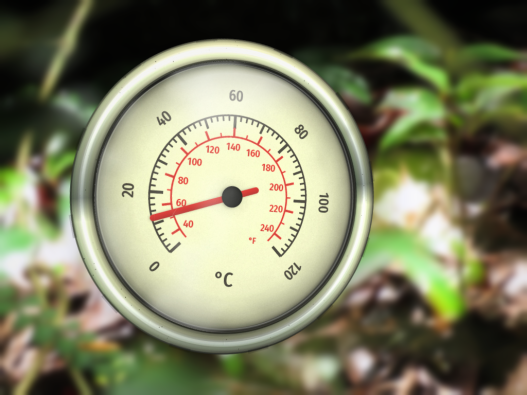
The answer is 12 °C
